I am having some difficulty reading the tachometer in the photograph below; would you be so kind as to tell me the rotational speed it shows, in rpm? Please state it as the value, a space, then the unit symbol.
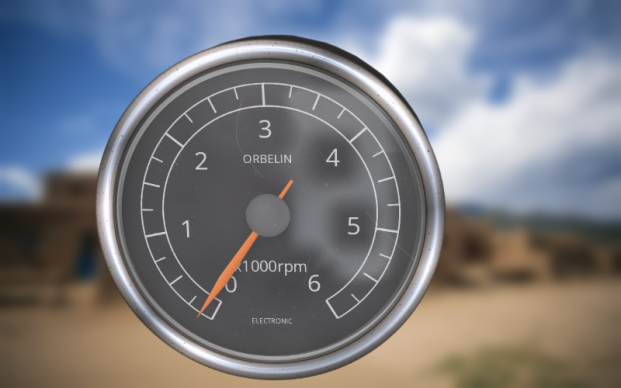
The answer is 125 rpm
